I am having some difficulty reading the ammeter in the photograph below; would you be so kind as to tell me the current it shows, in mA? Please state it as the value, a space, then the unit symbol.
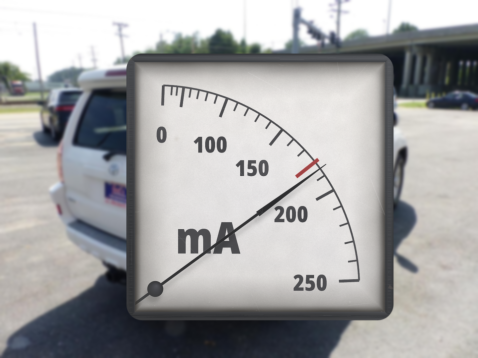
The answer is 185 mA
